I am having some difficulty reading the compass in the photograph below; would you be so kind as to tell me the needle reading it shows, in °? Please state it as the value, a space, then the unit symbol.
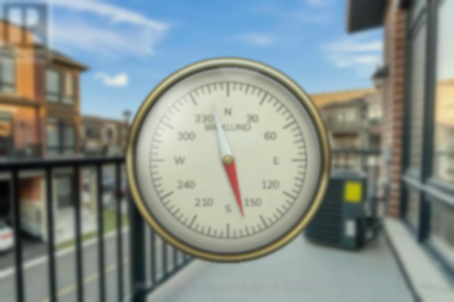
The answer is 165 °
